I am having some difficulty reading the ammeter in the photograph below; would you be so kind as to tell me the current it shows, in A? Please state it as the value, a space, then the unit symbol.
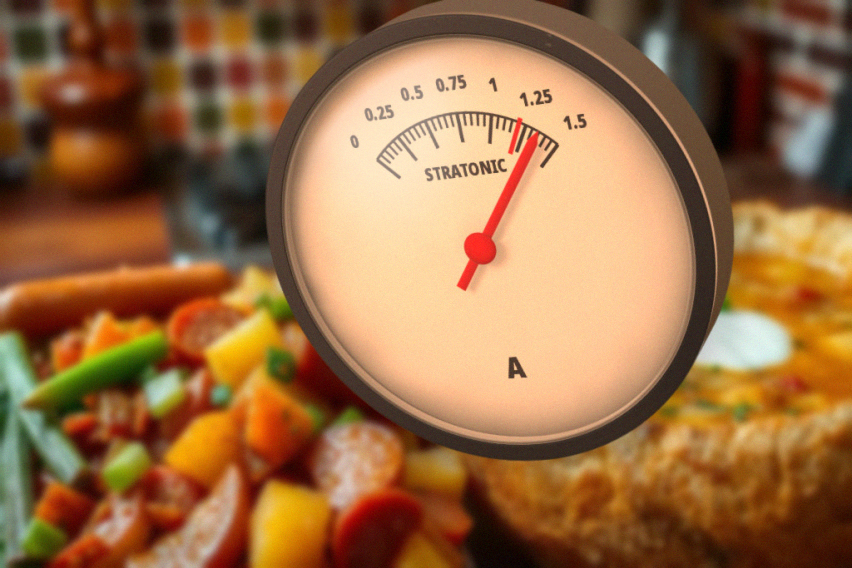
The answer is 1.35 A
